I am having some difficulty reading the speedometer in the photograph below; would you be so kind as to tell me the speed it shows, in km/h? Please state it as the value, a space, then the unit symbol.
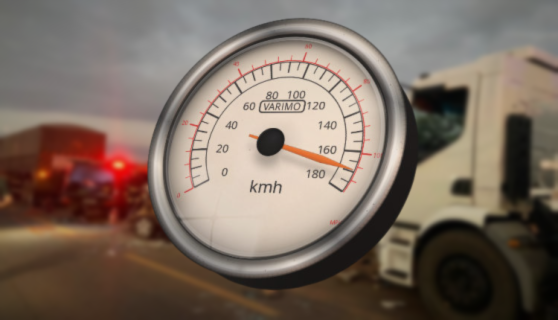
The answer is 170 km/h
